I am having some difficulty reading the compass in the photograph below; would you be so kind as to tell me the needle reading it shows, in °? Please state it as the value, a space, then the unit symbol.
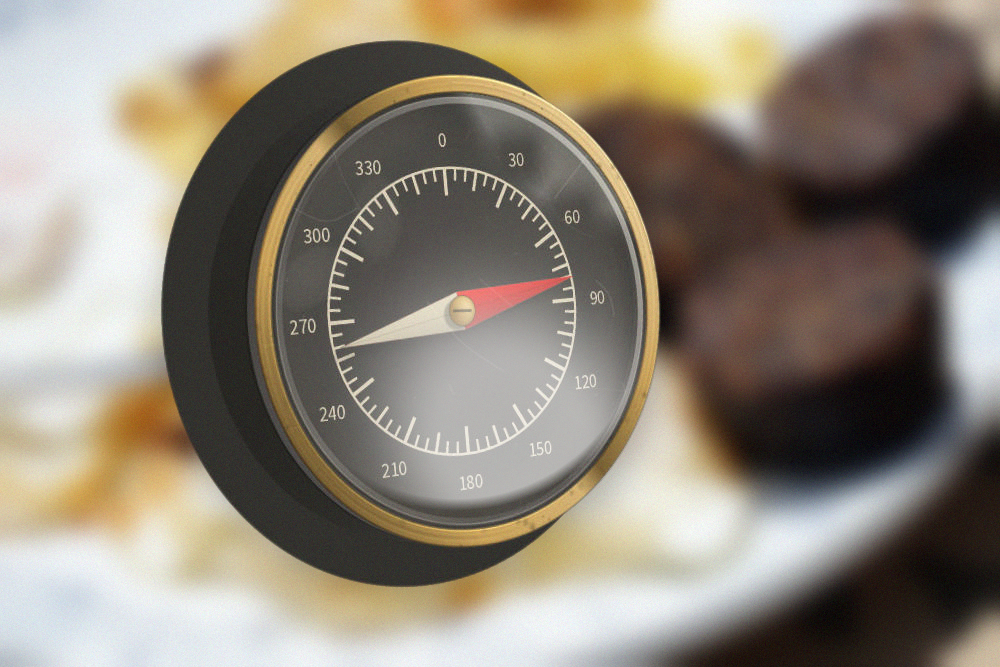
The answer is 80 °
